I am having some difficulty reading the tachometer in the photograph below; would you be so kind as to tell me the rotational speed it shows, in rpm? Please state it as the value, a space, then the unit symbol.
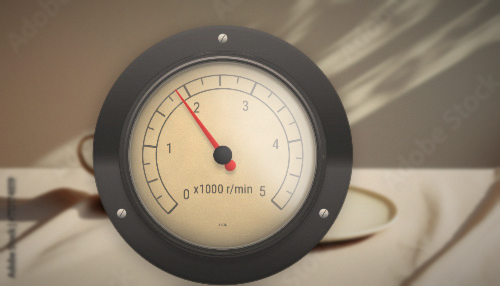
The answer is 1875 rpm
